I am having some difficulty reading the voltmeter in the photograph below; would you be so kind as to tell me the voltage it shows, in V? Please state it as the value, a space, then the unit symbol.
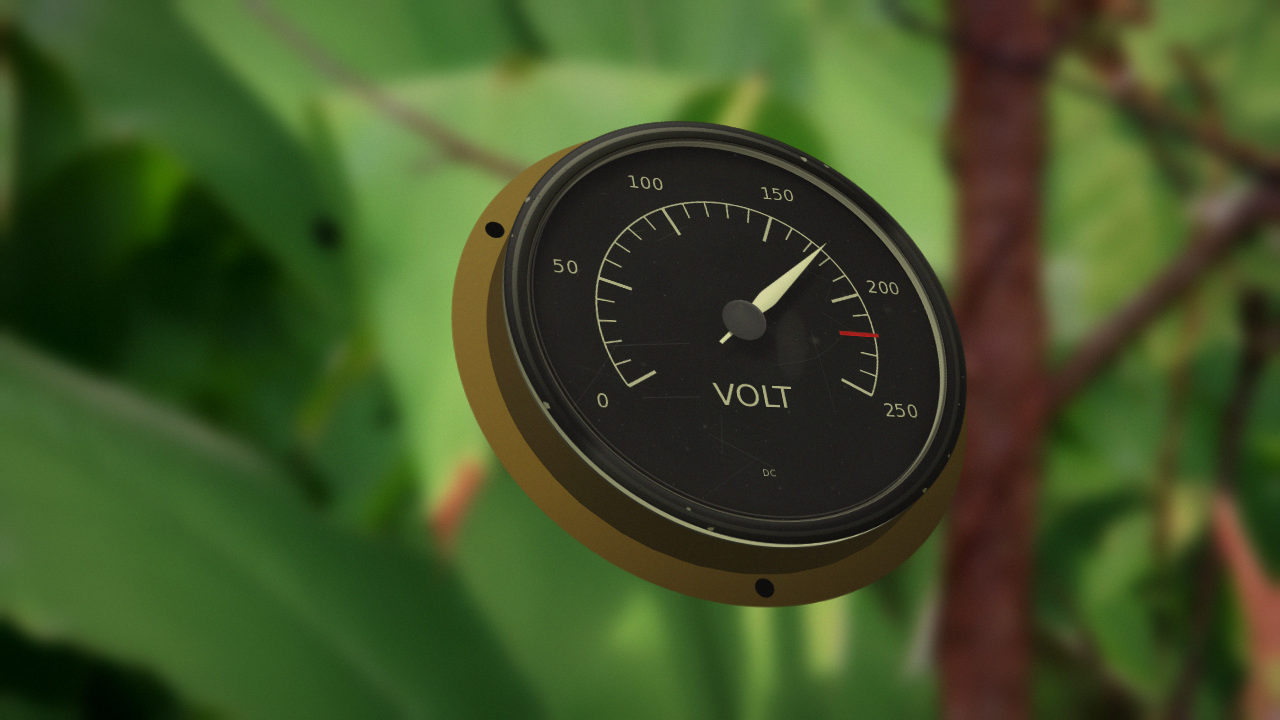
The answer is 175 V
